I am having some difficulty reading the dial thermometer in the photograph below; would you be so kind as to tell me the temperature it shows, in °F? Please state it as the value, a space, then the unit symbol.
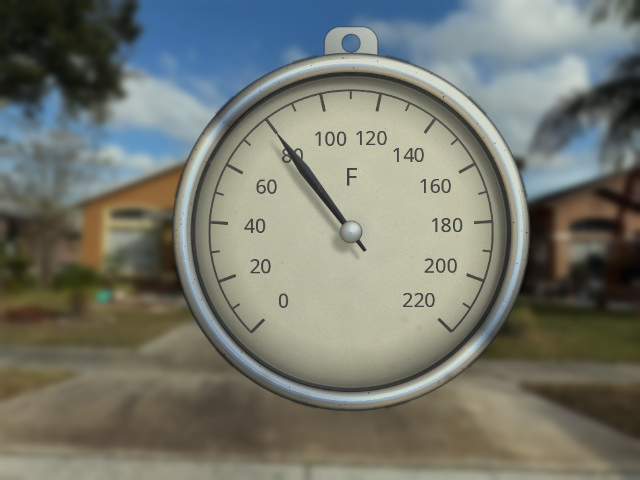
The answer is 80 °F
